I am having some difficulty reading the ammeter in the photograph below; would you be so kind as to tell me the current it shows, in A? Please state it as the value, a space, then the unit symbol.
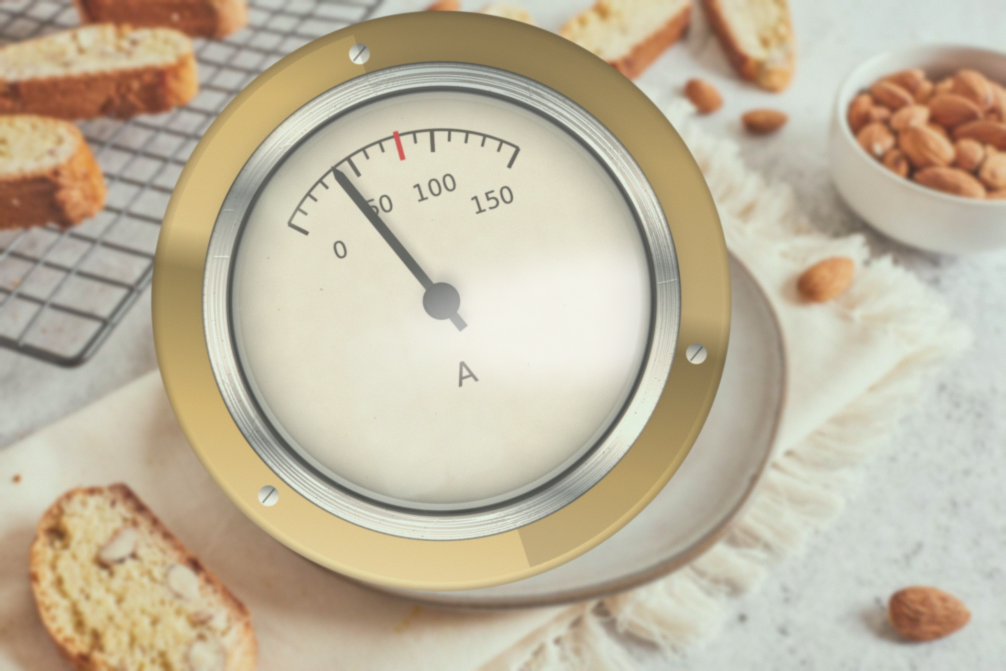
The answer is 40 A
